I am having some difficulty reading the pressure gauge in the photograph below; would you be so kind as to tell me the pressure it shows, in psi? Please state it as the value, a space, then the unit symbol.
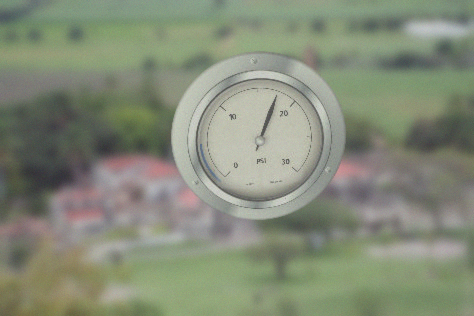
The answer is 17.5 psi
